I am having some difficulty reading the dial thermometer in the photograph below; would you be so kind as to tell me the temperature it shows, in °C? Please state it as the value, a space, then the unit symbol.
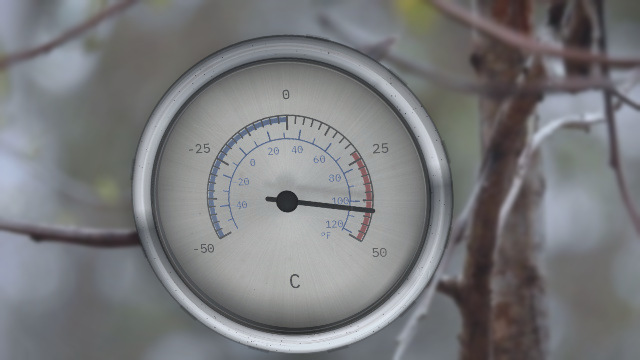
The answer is 40 °C
